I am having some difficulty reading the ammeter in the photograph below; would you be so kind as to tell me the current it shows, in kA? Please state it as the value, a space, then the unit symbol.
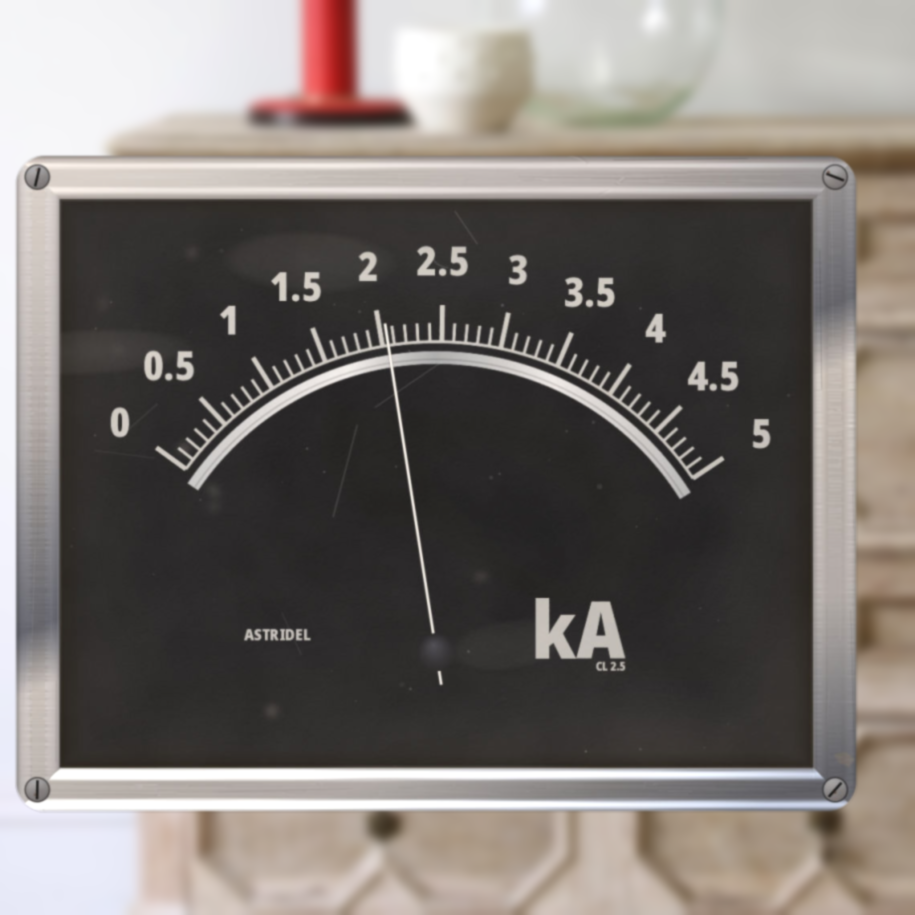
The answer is 2.05 kA
